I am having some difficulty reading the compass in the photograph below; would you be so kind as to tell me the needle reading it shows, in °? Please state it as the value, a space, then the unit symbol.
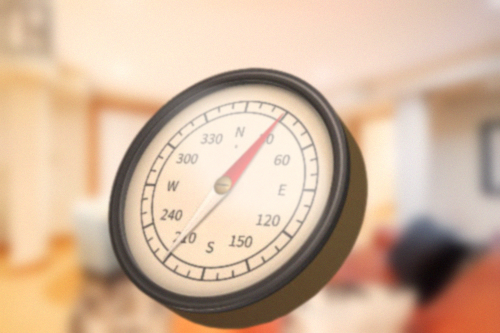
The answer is 30 °
